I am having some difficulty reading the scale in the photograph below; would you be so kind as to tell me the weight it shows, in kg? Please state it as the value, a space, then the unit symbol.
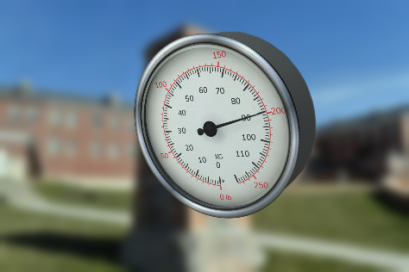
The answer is 90 kg
